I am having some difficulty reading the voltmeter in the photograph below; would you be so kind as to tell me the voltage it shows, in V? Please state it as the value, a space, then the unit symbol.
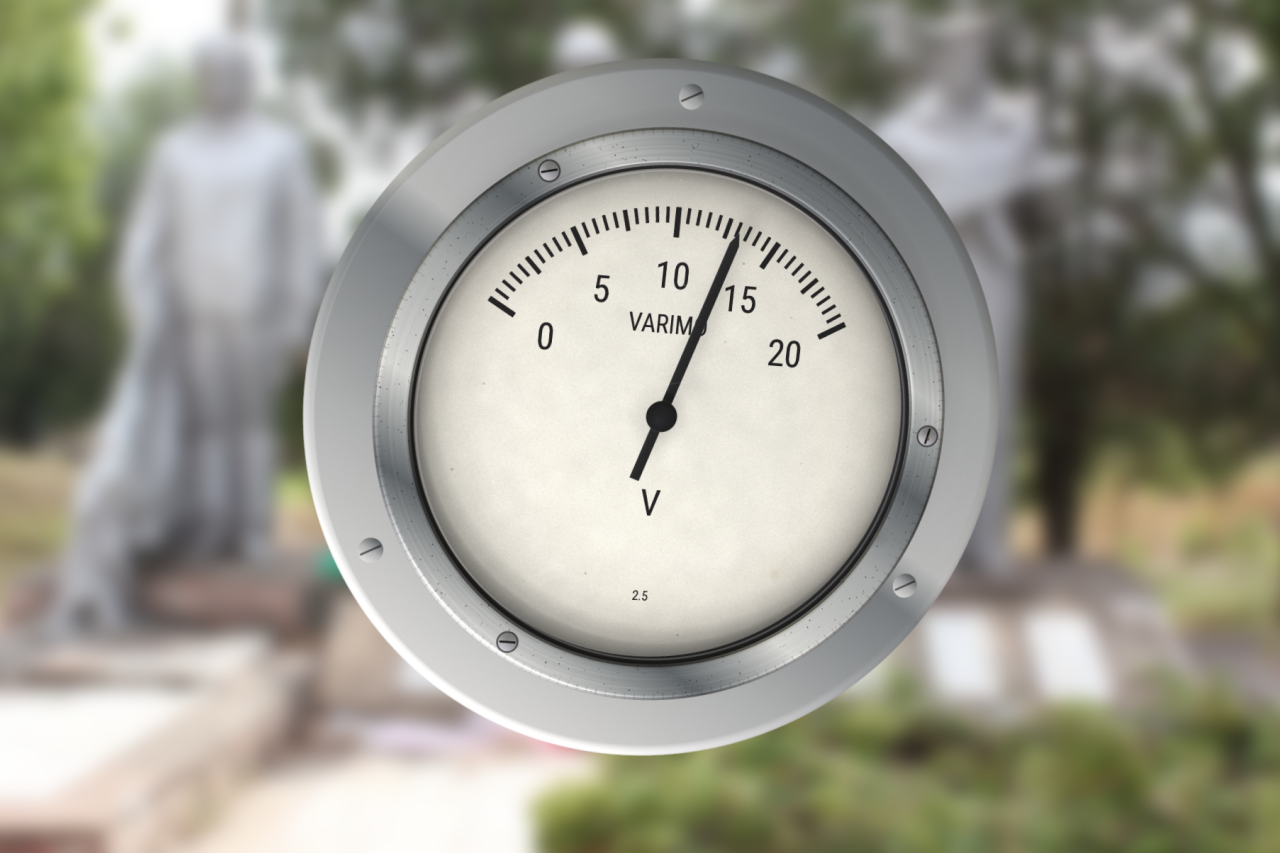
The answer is 13 V
